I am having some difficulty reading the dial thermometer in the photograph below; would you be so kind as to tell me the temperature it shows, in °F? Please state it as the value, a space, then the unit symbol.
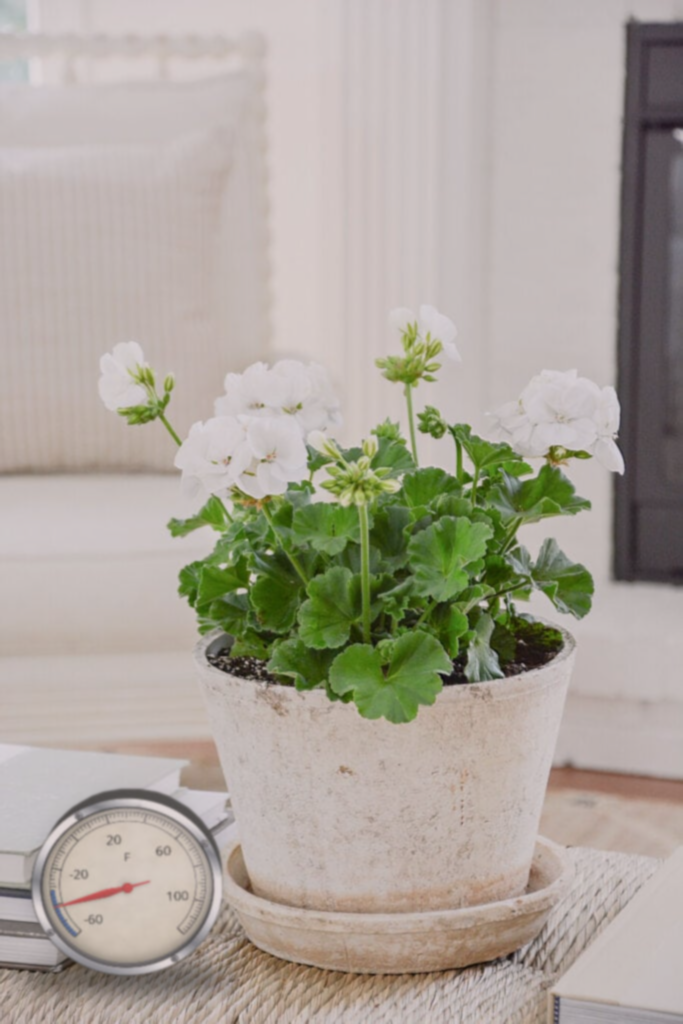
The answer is -40 °F
